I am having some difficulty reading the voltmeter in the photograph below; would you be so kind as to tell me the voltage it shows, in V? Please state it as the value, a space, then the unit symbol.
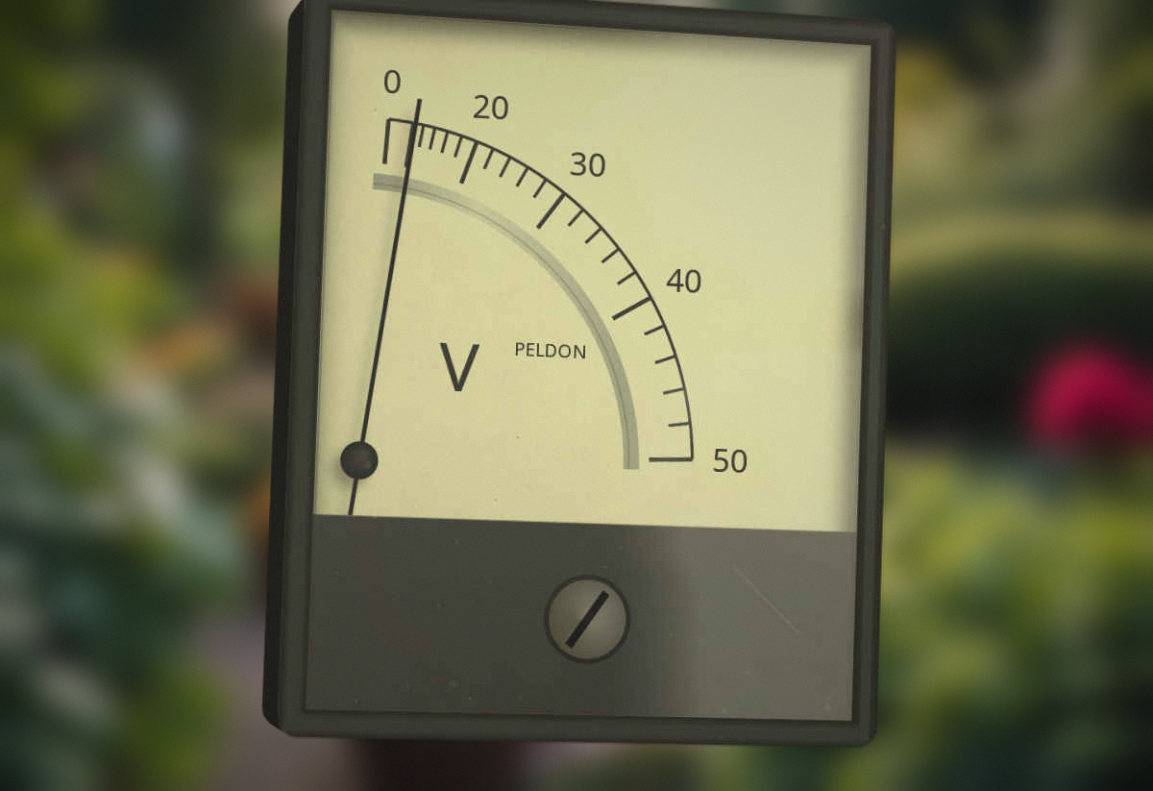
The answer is 10 V
